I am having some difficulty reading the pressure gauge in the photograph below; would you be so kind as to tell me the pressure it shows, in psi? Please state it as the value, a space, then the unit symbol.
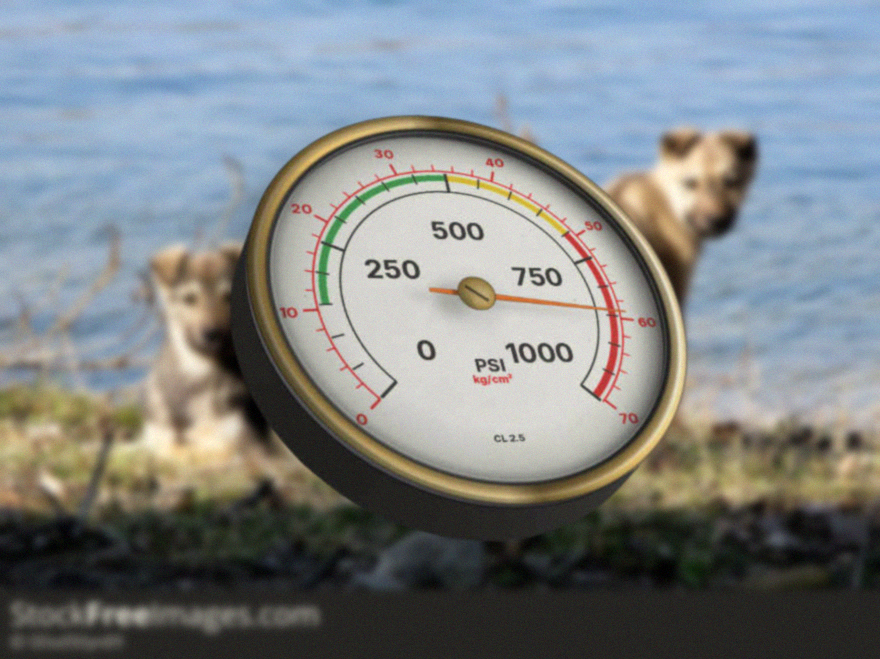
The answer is 850 psi
